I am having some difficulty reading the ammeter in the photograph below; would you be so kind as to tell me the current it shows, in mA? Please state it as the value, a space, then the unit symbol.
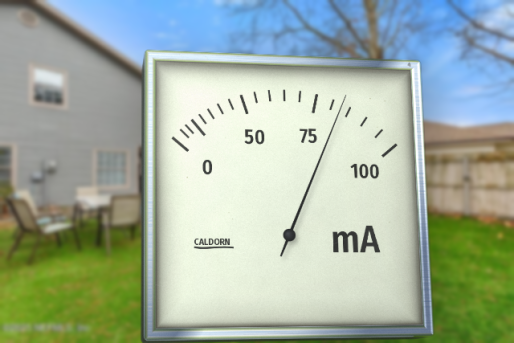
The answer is 82.5 mA
